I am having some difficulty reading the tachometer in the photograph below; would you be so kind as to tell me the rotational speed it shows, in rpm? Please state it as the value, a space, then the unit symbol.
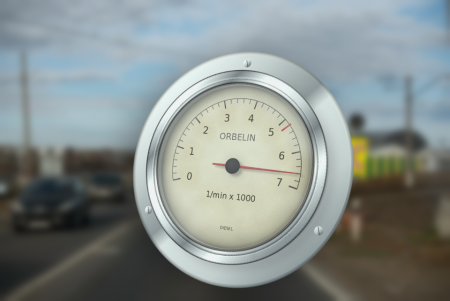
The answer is 6600 rpm
